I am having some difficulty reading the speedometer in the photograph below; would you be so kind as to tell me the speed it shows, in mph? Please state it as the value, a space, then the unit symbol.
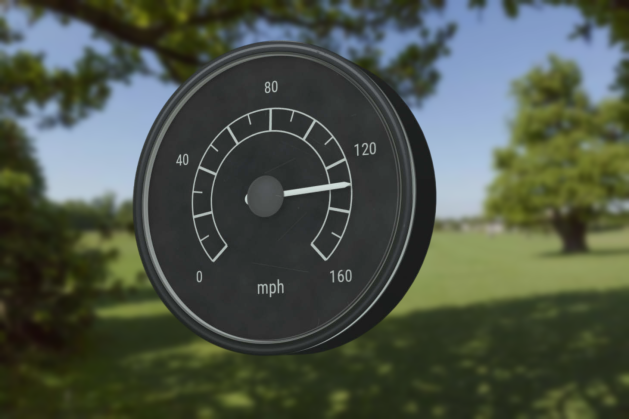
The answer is 130 mph
